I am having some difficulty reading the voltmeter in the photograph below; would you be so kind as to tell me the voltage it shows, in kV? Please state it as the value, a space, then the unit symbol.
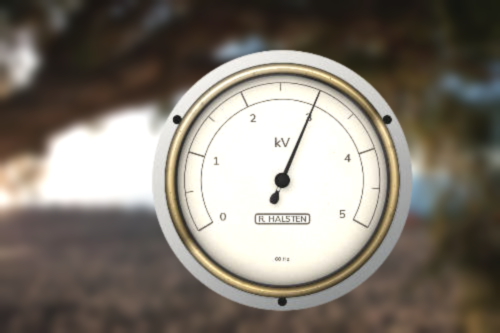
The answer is 3 kV
